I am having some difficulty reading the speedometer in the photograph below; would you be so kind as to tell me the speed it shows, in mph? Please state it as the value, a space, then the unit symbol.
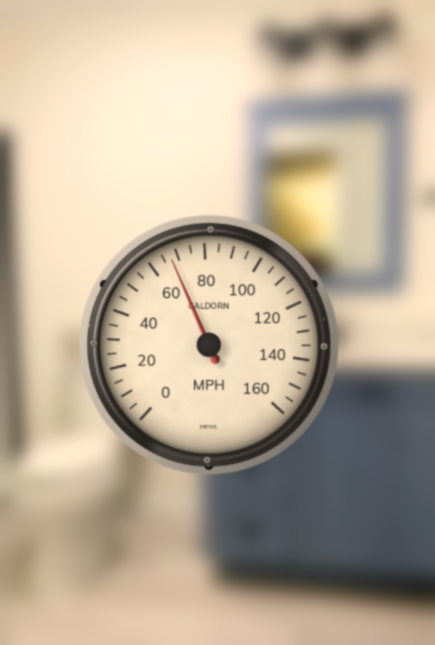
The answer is 67.5 mph
